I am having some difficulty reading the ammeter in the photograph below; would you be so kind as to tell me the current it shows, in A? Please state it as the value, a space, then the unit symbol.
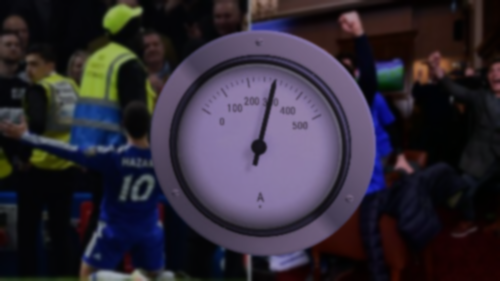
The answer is 300 A
